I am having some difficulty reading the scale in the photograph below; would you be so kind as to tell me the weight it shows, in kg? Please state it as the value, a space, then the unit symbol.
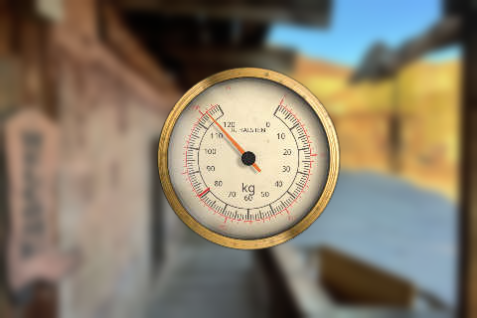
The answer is 115 kg
